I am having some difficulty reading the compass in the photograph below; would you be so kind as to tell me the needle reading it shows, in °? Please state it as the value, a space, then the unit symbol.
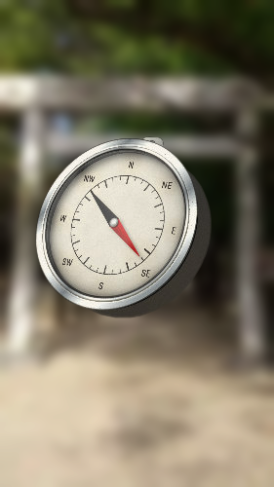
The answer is 130 °
